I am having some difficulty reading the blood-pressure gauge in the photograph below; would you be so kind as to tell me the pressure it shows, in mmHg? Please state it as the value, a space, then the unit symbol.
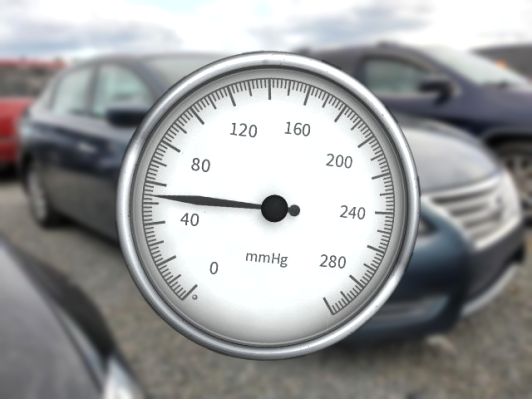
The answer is 54 mmHg
